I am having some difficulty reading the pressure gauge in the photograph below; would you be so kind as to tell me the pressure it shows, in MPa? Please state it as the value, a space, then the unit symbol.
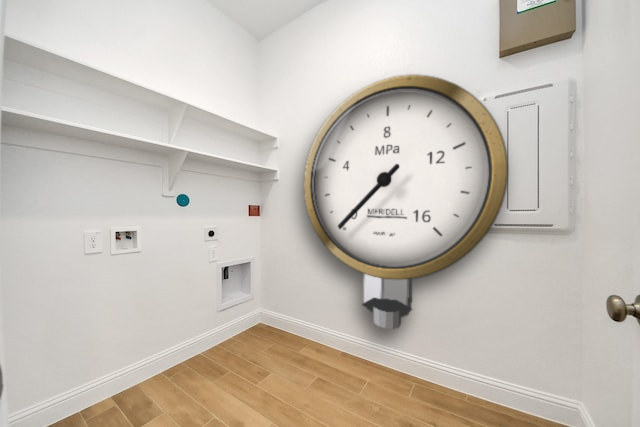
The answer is 0 MPa
